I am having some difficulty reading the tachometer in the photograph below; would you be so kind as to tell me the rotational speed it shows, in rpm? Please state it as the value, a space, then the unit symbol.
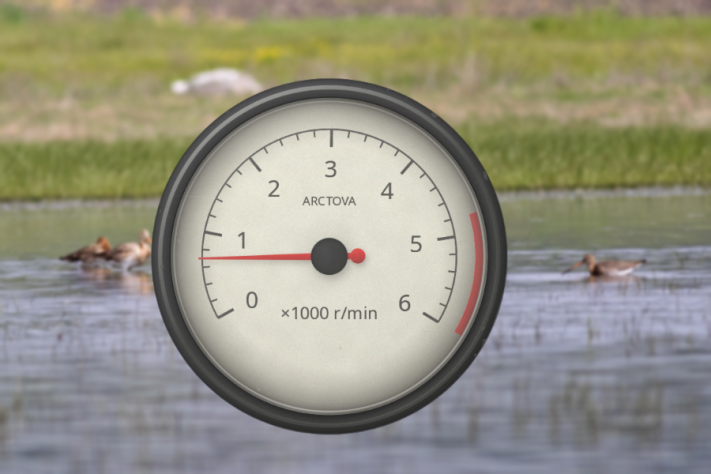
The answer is 700 rpm
